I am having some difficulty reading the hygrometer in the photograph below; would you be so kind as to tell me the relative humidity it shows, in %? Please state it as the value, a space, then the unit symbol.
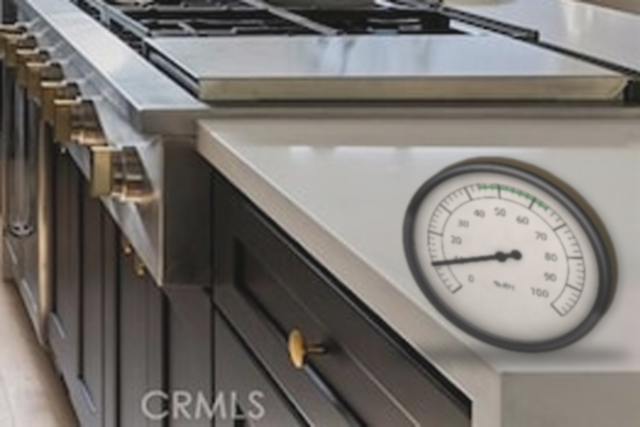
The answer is 10 %
